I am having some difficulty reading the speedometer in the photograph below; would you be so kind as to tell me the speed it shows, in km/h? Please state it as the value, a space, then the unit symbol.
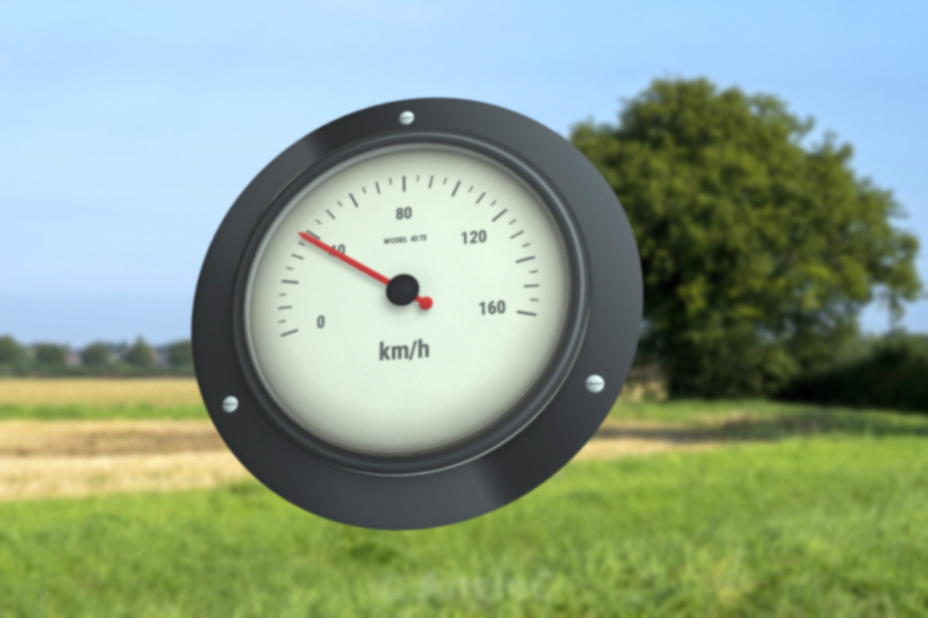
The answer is 37.5 km/h
